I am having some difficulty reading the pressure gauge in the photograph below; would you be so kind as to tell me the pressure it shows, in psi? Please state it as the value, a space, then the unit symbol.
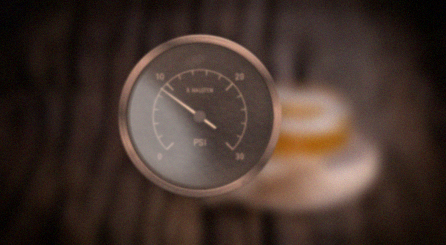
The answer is 9 psi
